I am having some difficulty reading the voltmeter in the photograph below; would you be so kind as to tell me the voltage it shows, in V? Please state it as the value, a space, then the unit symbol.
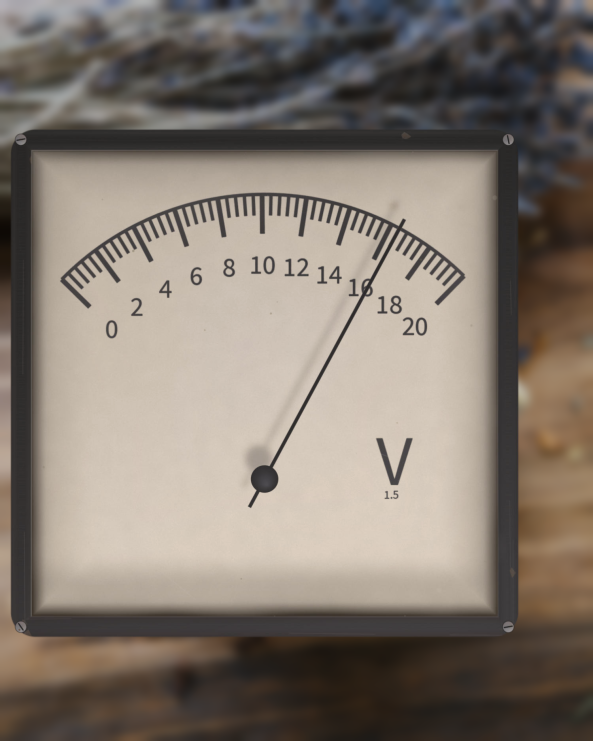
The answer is 16.4 V
